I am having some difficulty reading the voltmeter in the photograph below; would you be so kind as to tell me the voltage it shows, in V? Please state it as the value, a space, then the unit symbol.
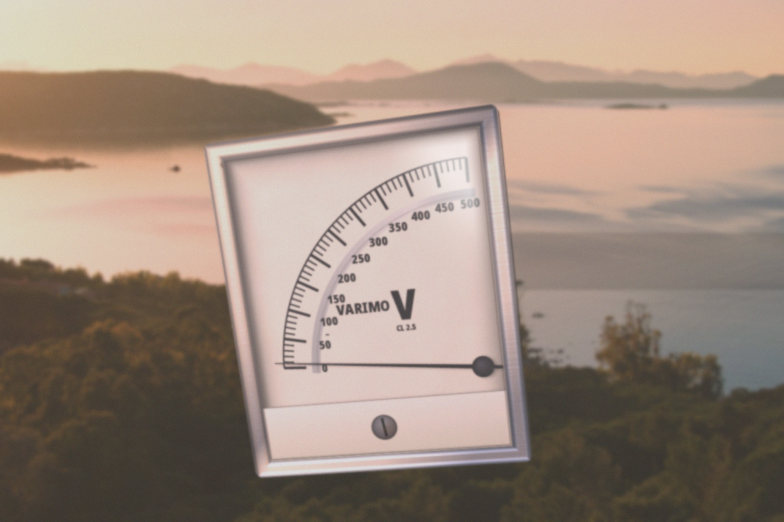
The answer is 10 V
